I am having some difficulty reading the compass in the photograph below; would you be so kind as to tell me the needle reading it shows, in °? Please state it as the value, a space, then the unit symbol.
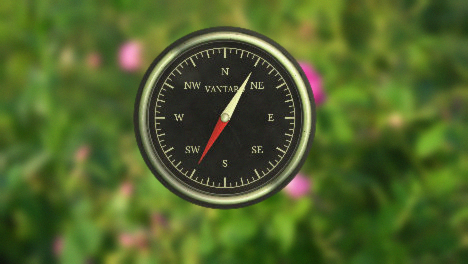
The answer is 210 °
